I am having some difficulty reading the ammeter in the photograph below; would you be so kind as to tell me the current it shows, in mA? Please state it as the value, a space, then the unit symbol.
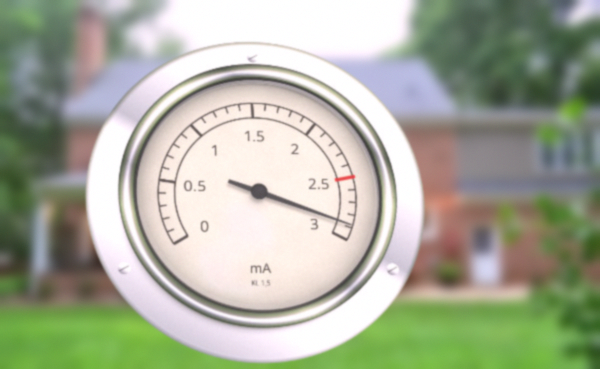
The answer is 2.9 mA
